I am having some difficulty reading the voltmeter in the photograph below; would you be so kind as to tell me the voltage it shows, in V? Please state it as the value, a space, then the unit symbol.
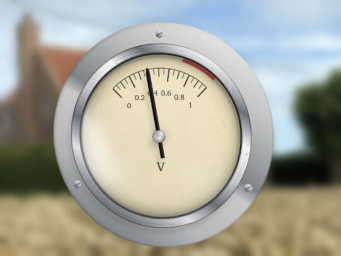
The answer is 0.4 V
